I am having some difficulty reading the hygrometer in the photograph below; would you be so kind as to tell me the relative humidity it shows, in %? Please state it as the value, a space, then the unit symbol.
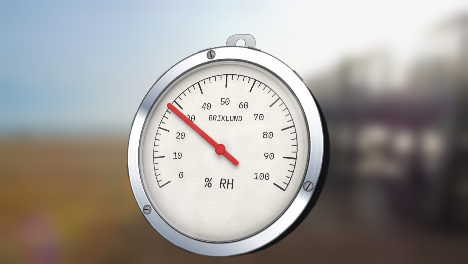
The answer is 28 %
